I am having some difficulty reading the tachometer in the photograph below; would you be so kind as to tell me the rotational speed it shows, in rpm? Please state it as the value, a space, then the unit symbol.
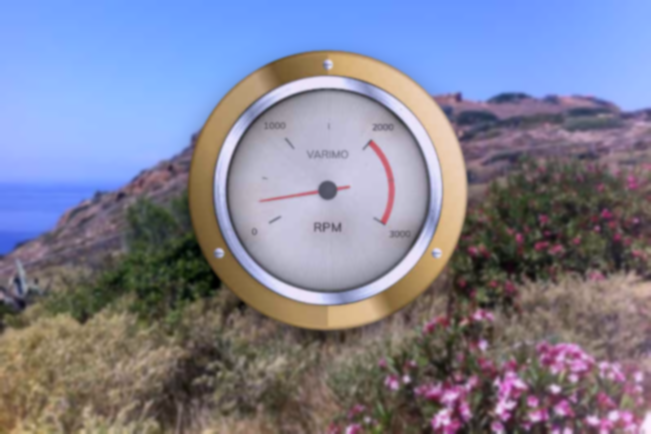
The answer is 250 rpm
